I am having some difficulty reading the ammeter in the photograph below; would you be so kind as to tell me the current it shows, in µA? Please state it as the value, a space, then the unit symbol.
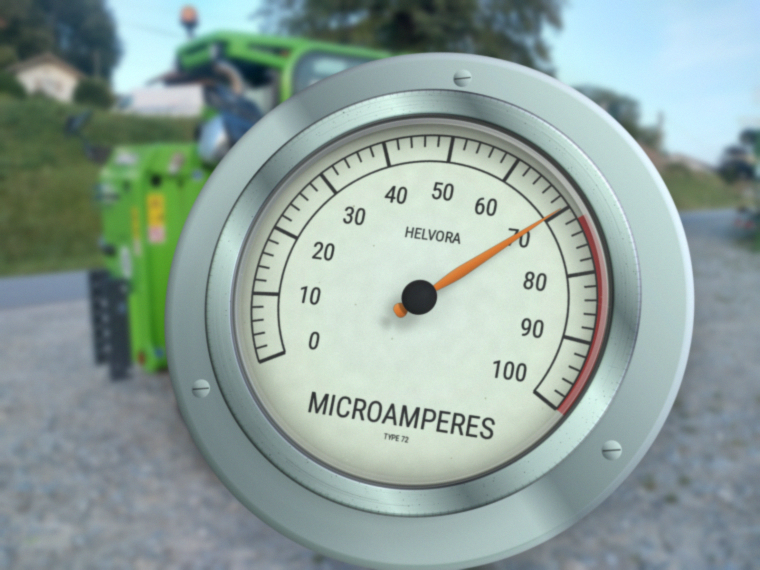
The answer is 70 µA
